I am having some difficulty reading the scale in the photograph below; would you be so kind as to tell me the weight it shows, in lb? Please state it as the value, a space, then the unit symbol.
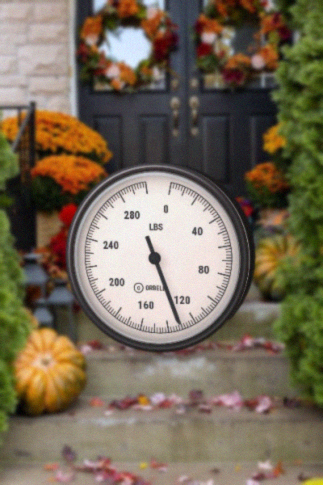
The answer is 130 lb
